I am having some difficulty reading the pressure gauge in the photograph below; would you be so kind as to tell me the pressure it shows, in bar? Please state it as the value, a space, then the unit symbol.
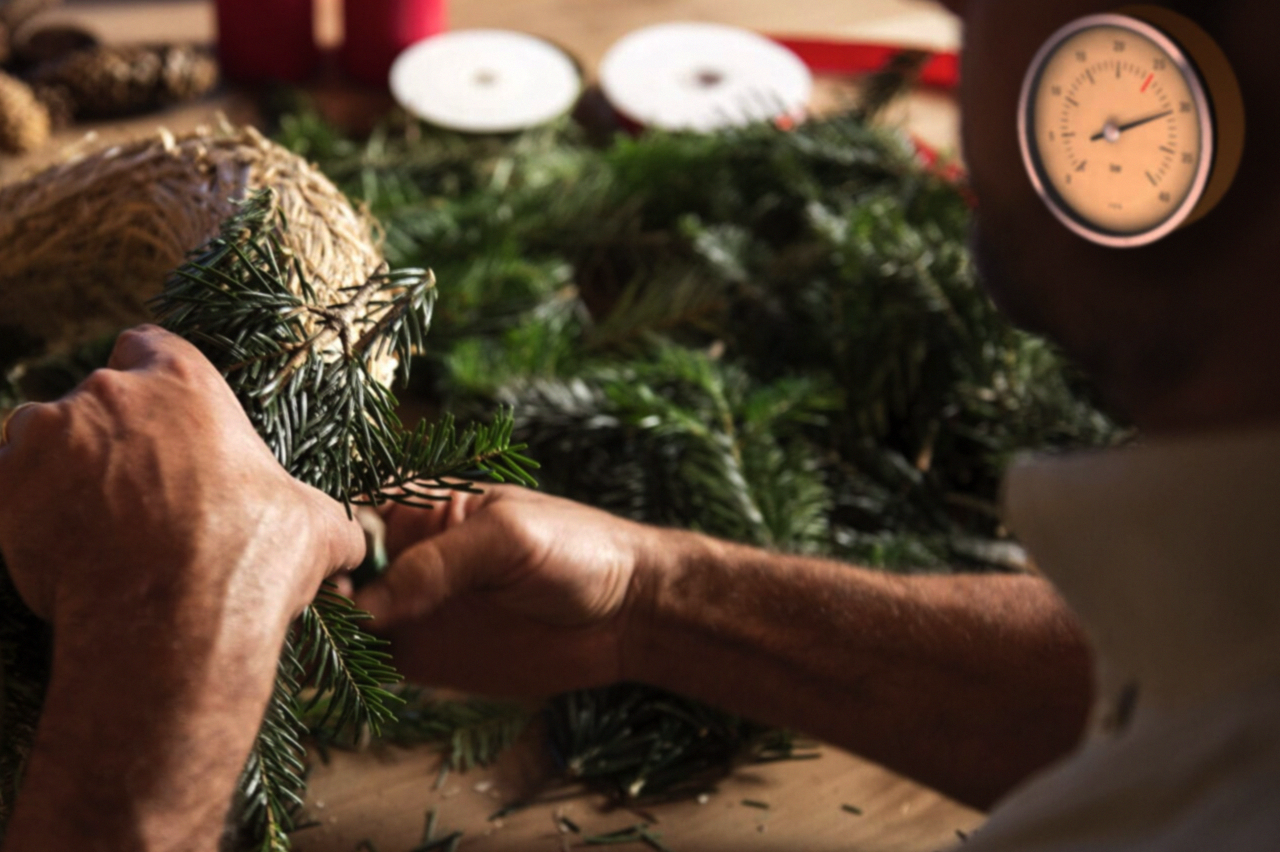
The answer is 30 bar
